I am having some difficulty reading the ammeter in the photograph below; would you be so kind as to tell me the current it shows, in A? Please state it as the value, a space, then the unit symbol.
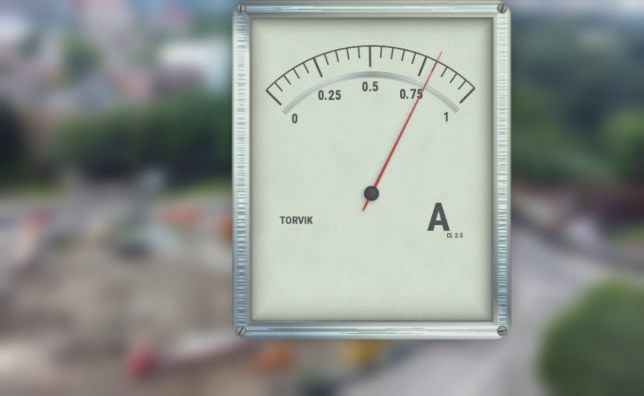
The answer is 0.8 A
